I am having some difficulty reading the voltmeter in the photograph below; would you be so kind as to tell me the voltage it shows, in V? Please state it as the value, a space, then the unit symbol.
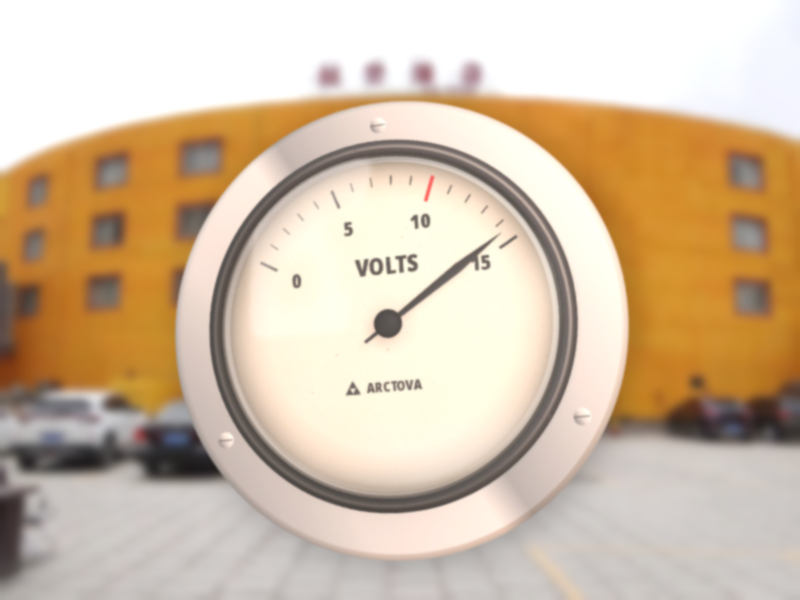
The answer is 14.5 V
